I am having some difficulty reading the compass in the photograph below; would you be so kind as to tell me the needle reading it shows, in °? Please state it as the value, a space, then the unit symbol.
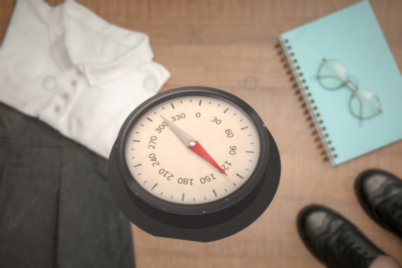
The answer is 130 °
